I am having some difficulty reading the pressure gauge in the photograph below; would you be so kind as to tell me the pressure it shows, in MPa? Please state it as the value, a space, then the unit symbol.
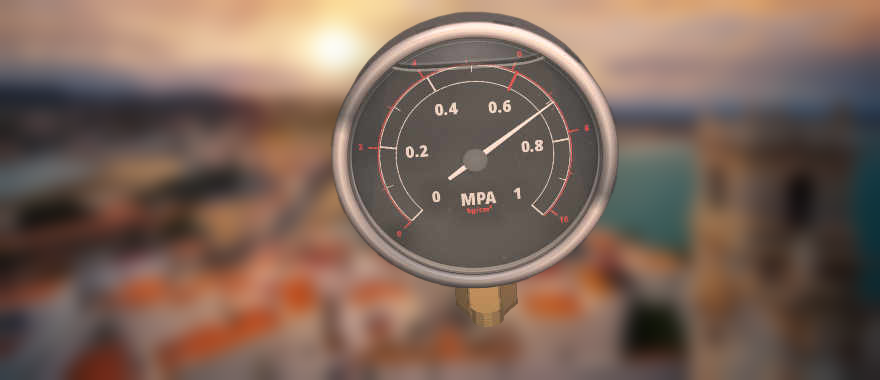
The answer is 0.7 MPa
